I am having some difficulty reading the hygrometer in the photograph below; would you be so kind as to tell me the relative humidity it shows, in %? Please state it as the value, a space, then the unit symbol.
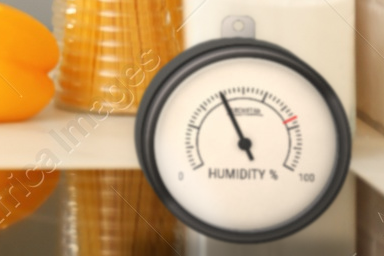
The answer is 40 %
